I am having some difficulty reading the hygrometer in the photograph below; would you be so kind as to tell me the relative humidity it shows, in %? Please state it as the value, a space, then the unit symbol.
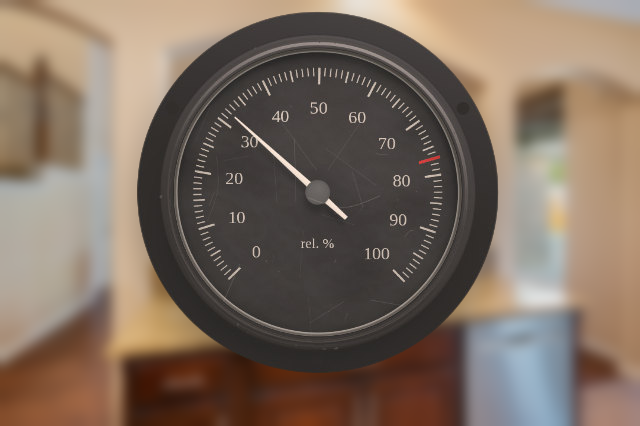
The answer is 32 %
